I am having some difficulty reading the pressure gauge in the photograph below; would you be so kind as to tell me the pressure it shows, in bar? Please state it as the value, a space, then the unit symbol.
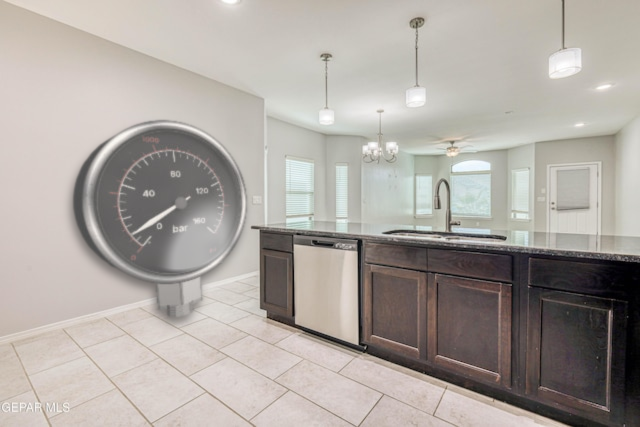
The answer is 10 bar
